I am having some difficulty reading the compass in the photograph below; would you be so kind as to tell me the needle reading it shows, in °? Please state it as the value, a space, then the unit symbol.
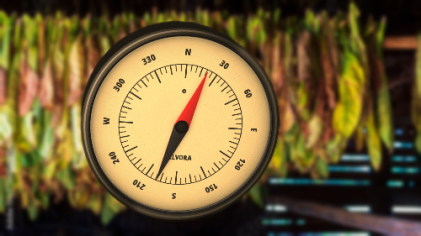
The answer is 20 °
